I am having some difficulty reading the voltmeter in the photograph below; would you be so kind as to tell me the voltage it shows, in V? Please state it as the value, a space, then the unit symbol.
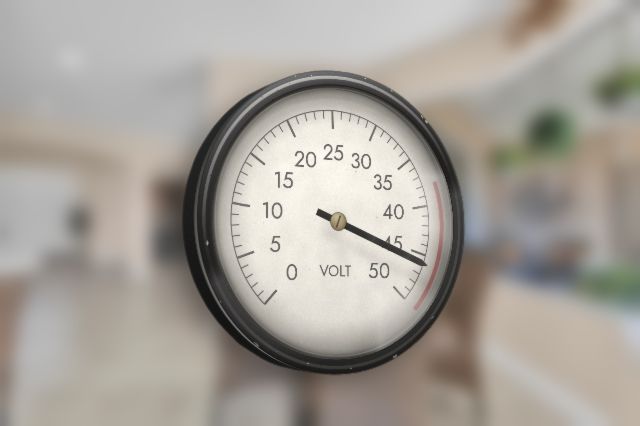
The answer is 46 V
